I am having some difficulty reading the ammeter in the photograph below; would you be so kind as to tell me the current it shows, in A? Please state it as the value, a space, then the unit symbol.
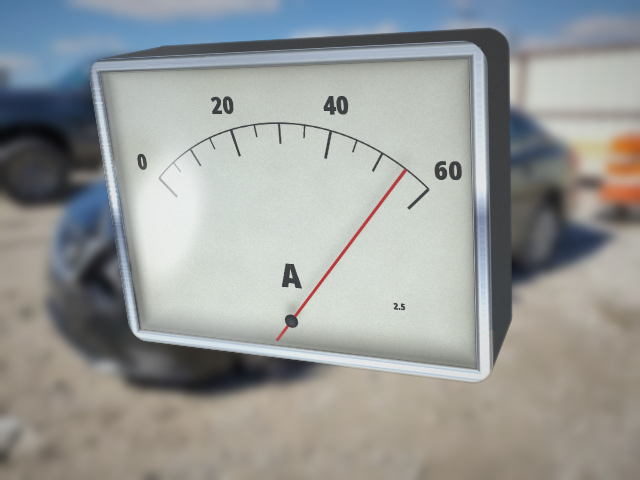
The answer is 55 A
